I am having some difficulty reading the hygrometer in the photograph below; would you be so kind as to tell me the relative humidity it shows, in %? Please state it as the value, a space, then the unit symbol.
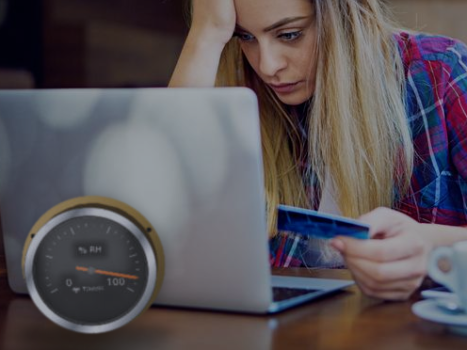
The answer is 92 %
